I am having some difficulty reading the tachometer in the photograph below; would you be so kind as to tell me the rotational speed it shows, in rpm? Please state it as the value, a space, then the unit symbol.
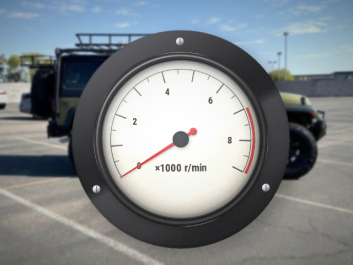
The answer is 0 rpm
